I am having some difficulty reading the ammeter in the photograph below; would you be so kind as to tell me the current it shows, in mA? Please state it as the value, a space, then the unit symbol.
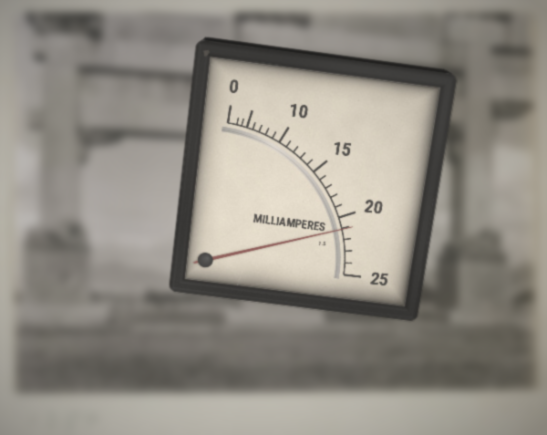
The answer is 21 mA
